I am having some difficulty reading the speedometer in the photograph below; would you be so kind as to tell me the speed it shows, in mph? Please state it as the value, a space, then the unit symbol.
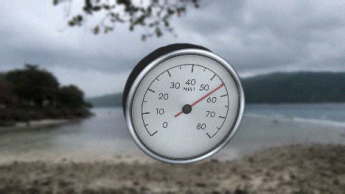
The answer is 55 mph
